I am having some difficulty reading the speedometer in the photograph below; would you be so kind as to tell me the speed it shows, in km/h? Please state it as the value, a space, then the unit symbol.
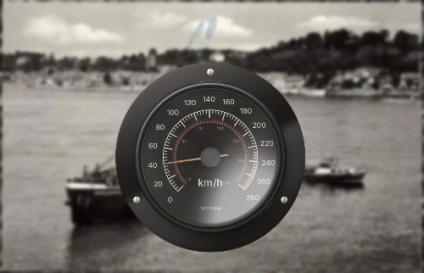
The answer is 40 km/h
